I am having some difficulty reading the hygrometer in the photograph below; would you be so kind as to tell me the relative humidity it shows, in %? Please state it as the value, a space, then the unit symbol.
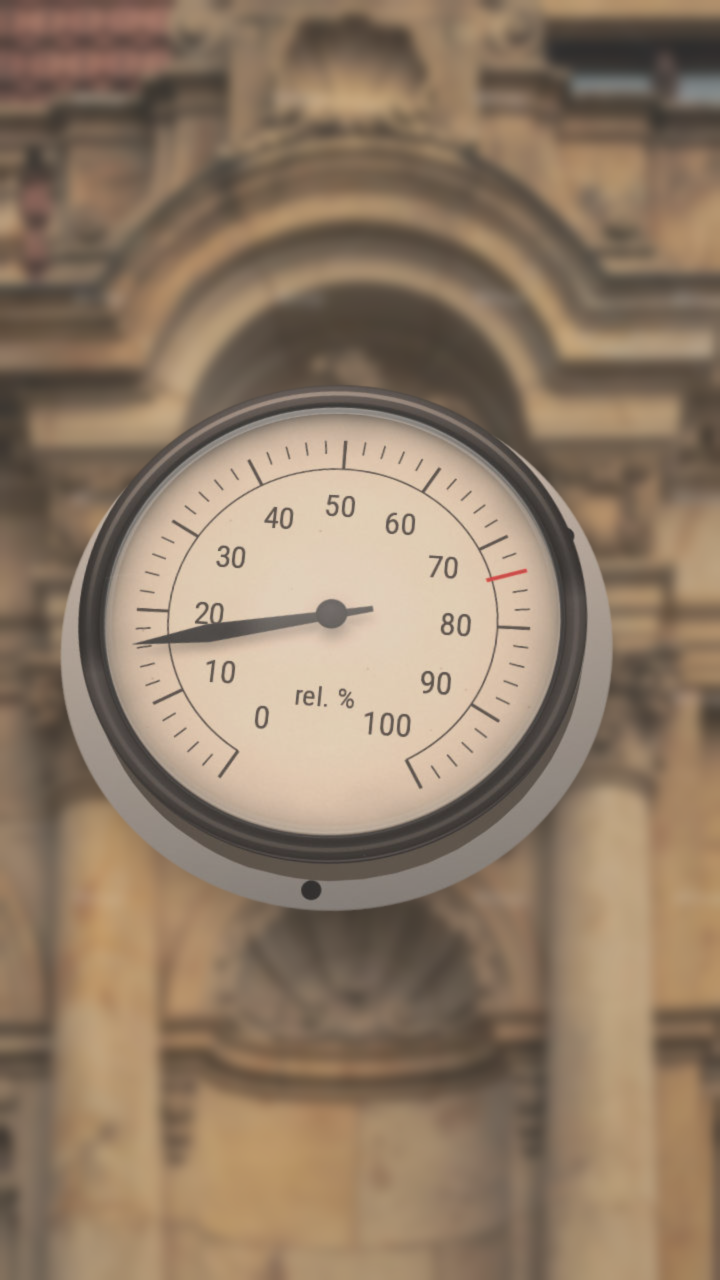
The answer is 16 %
